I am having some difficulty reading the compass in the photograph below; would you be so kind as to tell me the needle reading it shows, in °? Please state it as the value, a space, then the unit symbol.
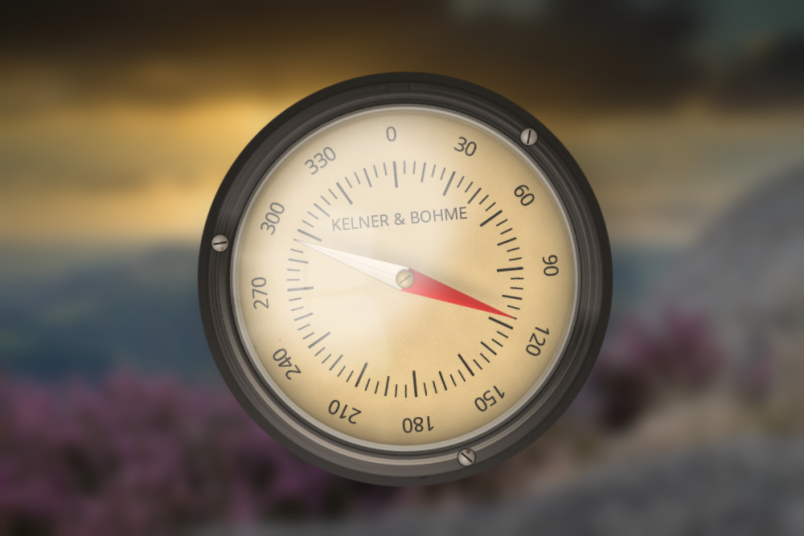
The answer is 115 °
